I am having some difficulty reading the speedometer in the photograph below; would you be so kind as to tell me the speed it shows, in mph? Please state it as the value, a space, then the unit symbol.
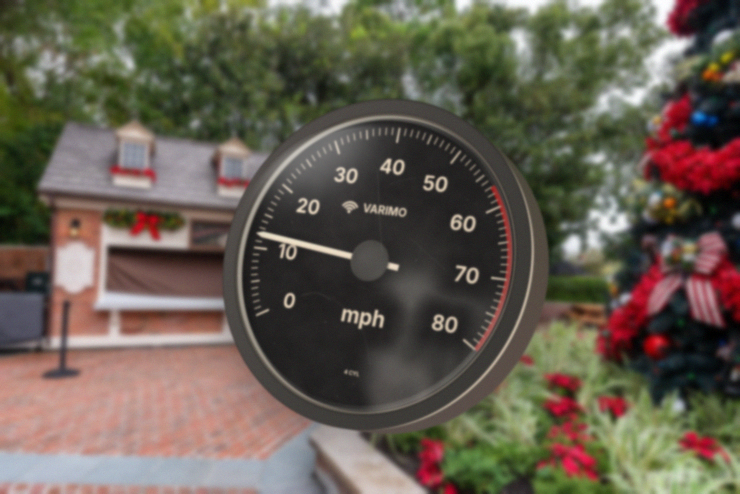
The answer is 12 mph
